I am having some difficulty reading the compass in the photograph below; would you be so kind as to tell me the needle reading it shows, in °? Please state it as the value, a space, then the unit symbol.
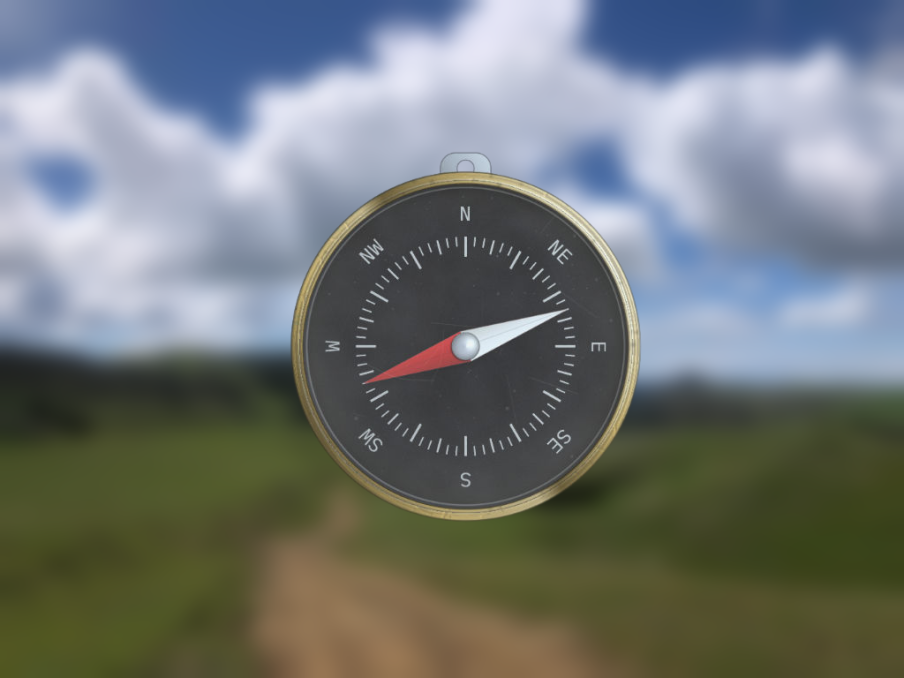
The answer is 250 °
